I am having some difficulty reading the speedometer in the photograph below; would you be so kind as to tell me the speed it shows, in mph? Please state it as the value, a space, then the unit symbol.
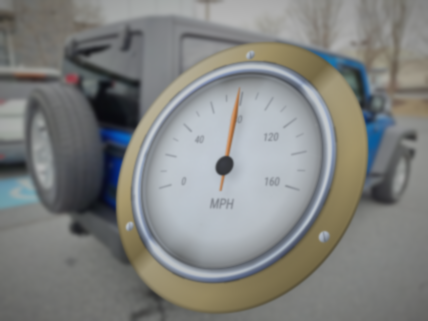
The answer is 80 mph
